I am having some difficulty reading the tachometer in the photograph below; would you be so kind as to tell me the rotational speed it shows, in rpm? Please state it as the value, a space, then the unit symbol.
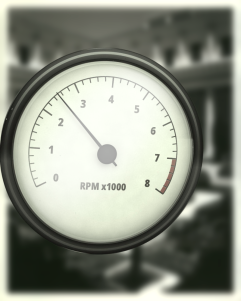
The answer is 2500 rpm
